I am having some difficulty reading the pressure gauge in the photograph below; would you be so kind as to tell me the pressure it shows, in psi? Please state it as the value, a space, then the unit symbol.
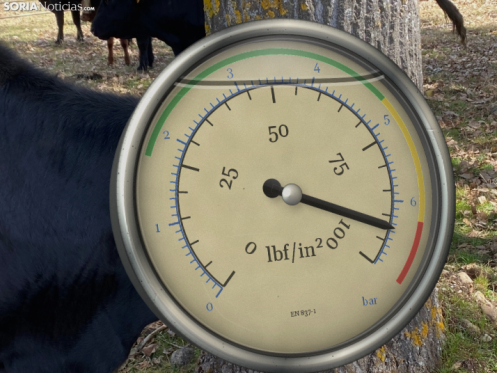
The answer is 92.5 psi
